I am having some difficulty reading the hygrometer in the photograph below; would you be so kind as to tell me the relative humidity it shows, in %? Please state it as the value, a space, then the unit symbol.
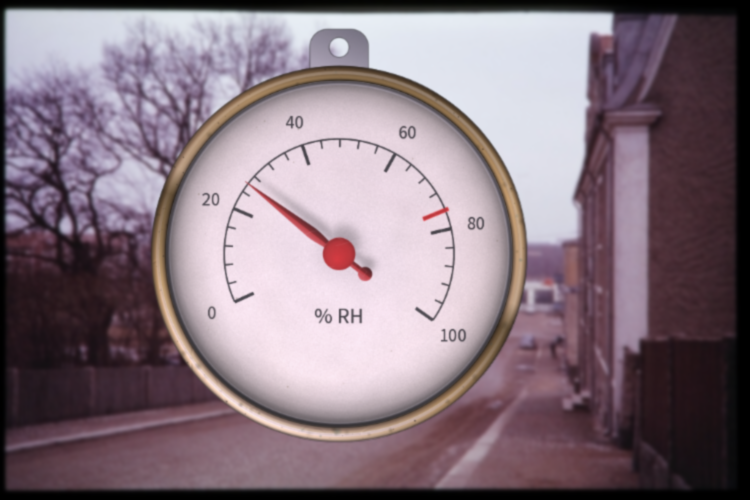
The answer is 26 %
